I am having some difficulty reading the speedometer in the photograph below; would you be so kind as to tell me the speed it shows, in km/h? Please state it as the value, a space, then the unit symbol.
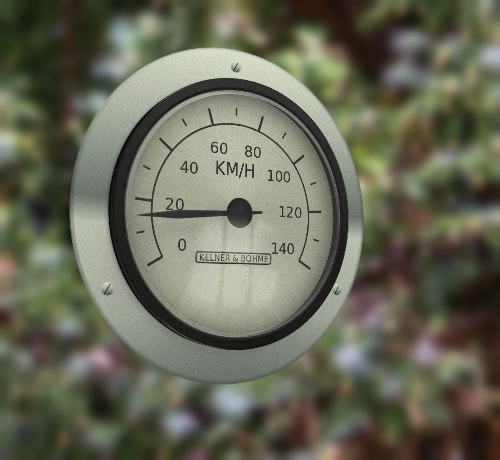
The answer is 15 km/h
